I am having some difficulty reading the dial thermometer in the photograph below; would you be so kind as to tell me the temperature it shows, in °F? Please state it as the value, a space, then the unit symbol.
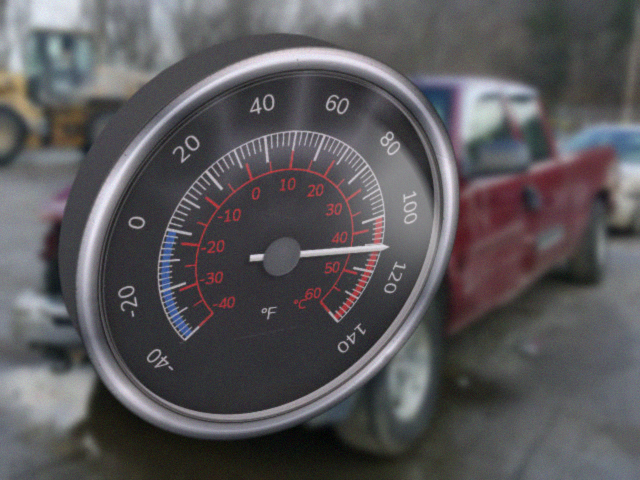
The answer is 110 °F
